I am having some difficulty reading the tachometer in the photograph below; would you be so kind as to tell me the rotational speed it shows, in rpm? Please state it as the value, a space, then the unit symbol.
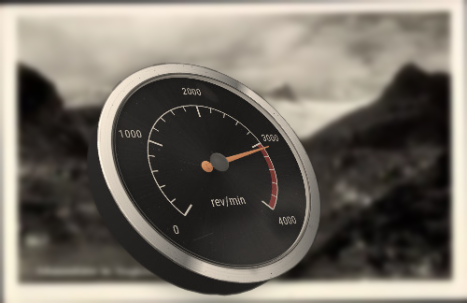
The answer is 3100 rpm
